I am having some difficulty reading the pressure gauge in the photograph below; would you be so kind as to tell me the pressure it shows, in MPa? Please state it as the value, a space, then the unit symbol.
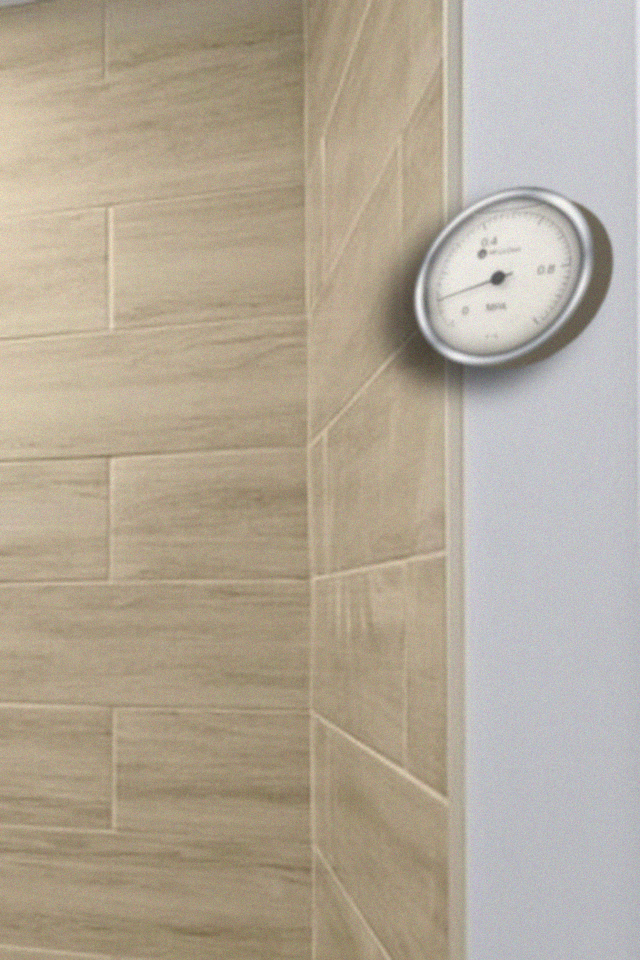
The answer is 0.1 MPa
